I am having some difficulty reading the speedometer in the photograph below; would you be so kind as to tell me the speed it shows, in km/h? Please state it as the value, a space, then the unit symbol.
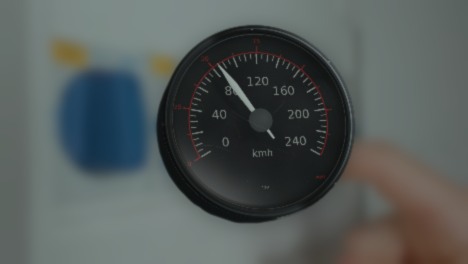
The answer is 85 km/h
